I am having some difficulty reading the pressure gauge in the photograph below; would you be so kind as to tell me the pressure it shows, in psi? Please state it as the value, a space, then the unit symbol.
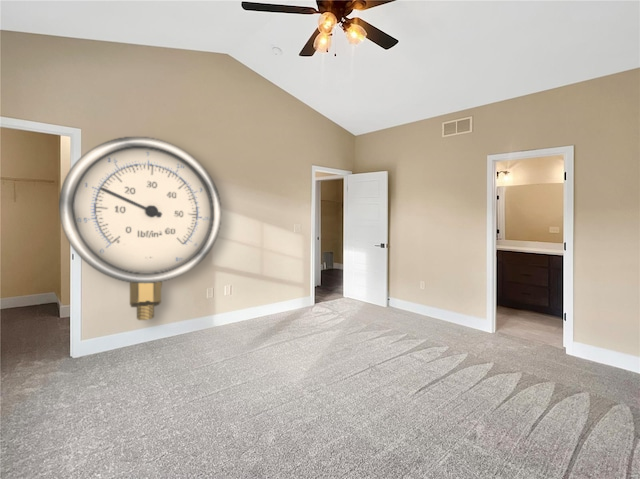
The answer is 15 psi
